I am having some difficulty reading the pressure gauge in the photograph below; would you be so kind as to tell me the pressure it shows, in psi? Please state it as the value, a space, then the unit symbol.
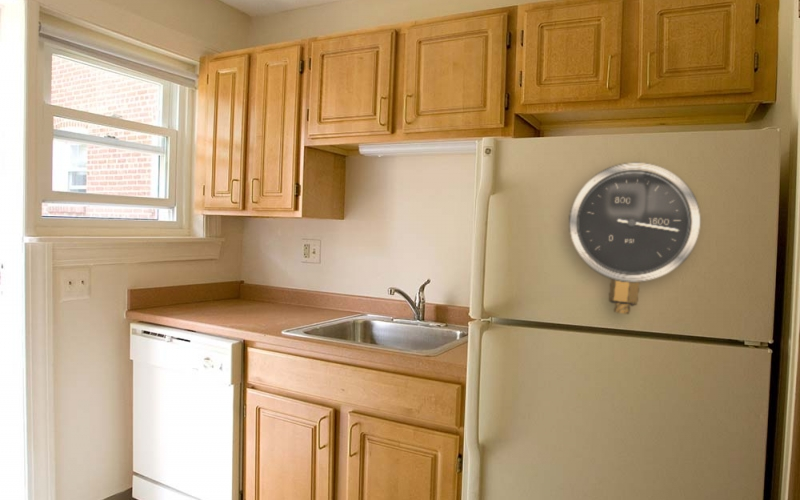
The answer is 1700 psi
